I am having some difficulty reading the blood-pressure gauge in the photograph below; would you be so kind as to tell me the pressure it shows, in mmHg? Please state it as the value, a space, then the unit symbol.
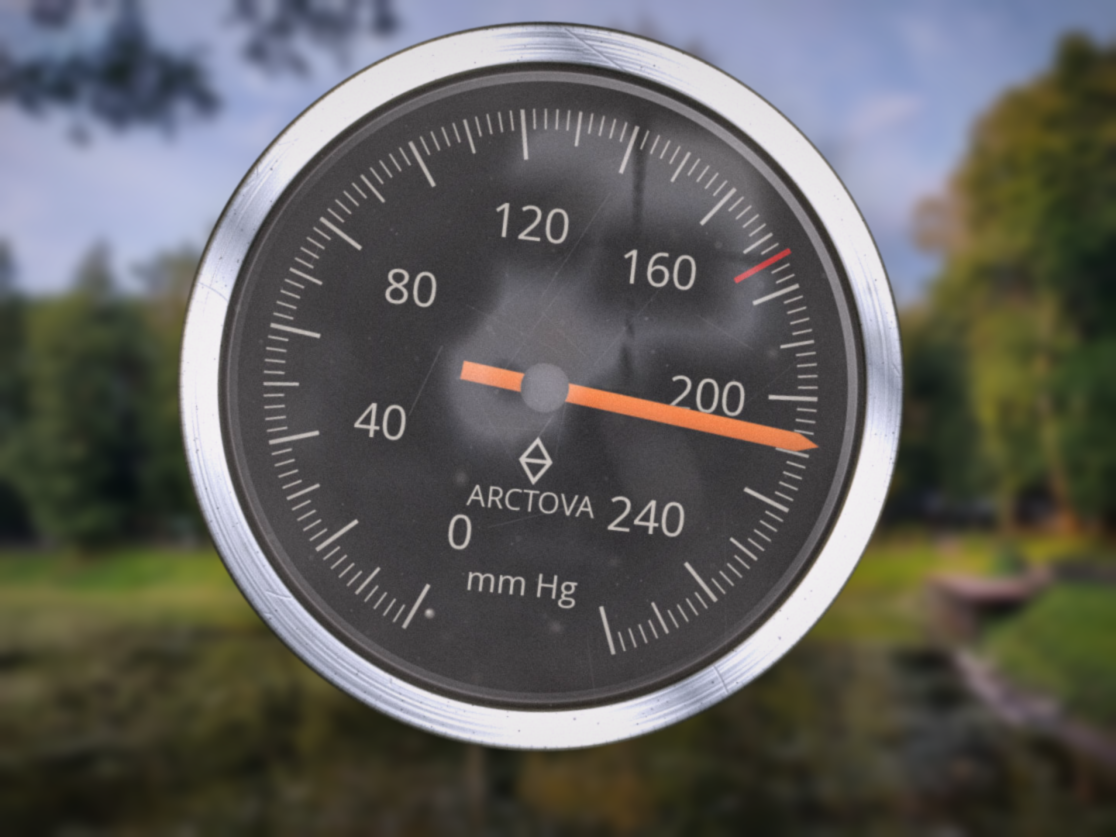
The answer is 208 mmHg
